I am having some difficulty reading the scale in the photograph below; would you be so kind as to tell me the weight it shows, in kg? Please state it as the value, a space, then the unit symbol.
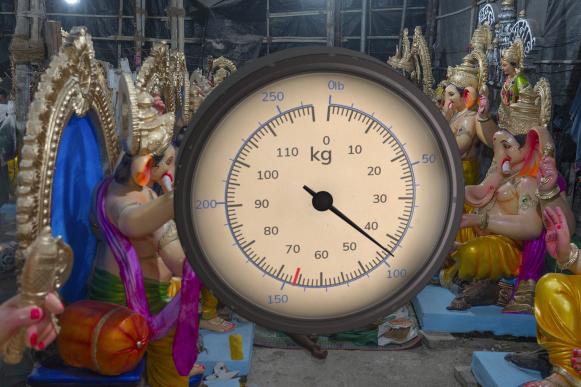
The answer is 43 kg
